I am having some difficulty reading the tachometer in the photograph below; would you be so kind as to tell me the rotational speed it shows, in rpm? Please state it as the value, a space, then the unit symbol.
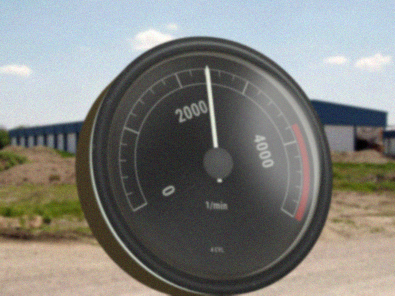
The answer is 2400 rpm
